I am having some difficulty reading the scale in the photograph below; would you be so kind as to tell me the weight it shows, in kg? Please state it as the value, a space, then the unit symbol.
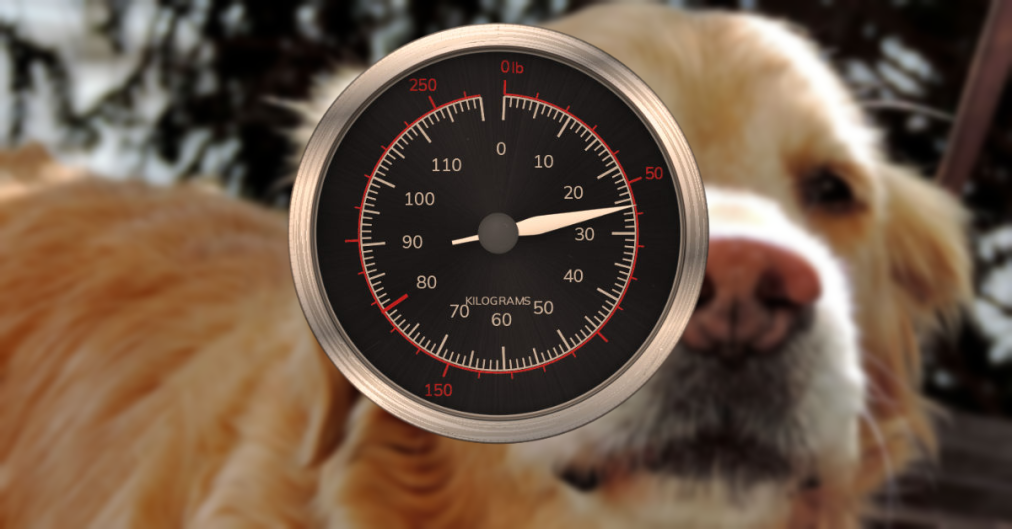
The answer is 26 kg
